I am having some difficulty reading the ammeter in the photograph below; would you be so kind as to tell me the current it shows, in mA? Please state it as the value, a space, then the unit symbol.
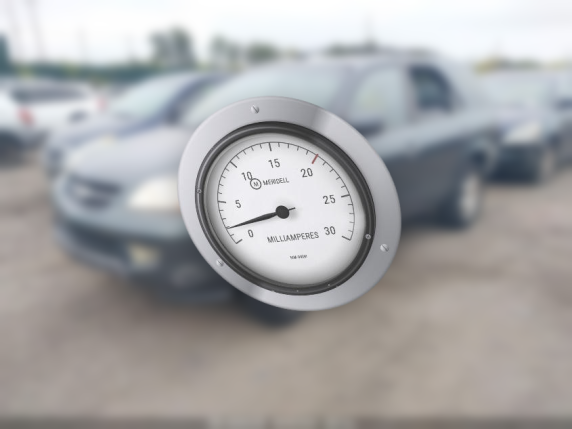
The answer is 2 mA
